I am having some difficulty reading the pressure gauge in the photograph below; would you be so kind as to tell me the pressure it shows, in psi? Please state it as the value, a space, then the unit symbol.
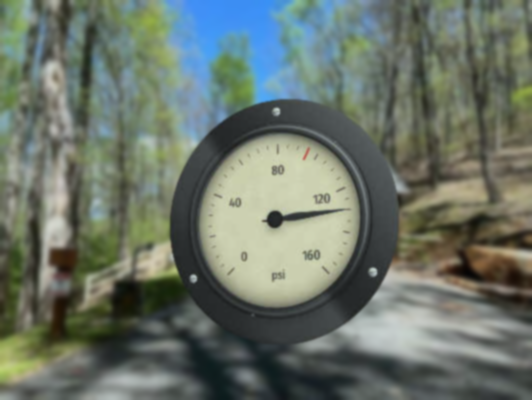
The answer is 130 psi
